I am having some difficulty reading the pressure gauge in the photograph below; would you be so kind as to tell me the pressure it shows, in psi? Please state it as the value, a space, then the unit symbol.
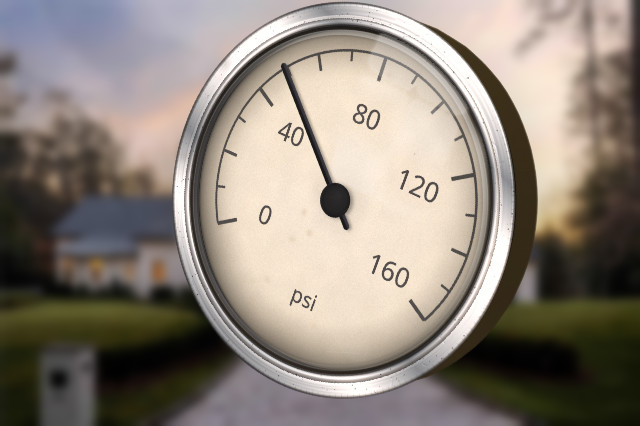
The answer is 50 psi
